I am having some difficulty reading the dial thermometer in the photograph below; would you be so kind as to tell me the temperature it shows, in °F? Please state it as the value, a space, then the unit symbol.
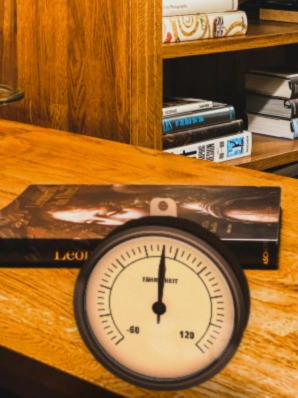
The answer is 32 °F
